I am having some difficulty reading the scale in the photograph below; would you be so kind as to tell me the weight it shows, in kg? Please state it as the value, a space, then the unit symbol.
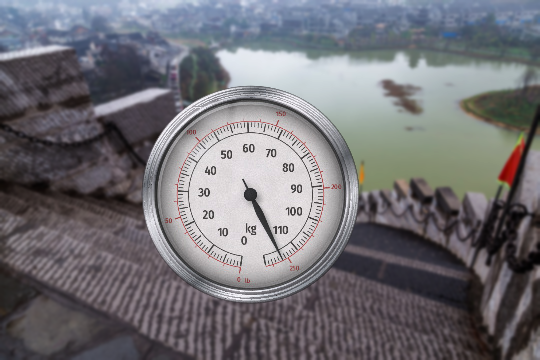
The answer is 115 kg
